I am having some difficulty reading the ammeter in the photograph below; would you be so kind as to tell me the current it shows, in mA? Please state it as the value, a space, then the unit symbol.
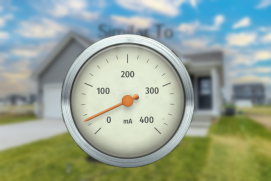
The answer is 30 mA
